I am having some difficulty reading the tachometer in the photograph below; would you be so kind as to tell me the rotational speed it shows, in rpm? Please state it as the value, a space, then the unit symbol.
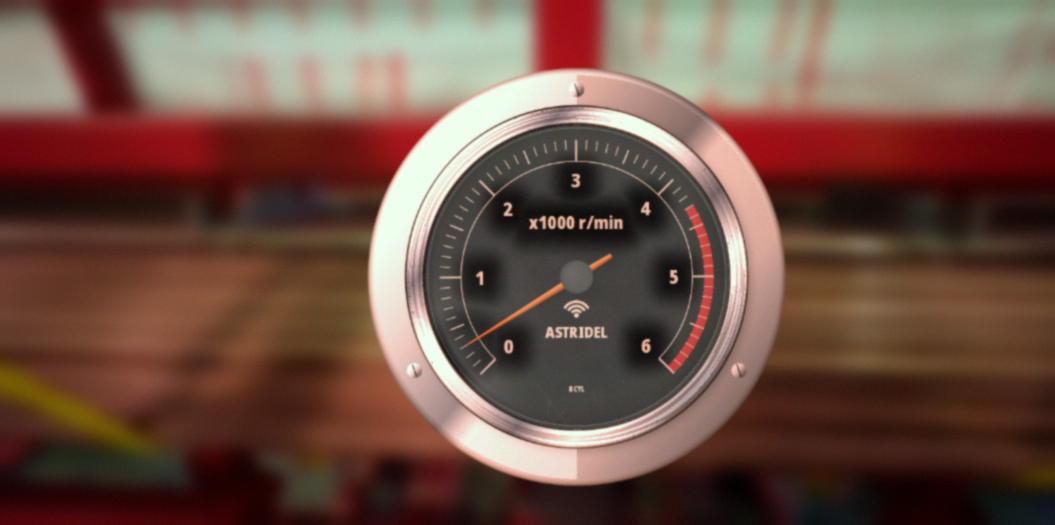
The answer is 300 rpm
